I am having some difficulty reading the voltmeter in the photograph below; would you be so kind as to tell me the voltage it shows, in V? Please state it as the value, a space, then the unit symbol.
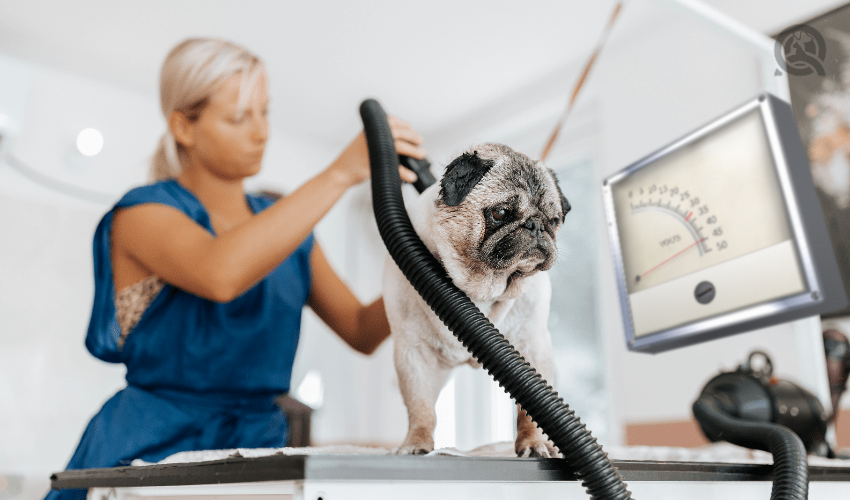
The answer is 45 V
